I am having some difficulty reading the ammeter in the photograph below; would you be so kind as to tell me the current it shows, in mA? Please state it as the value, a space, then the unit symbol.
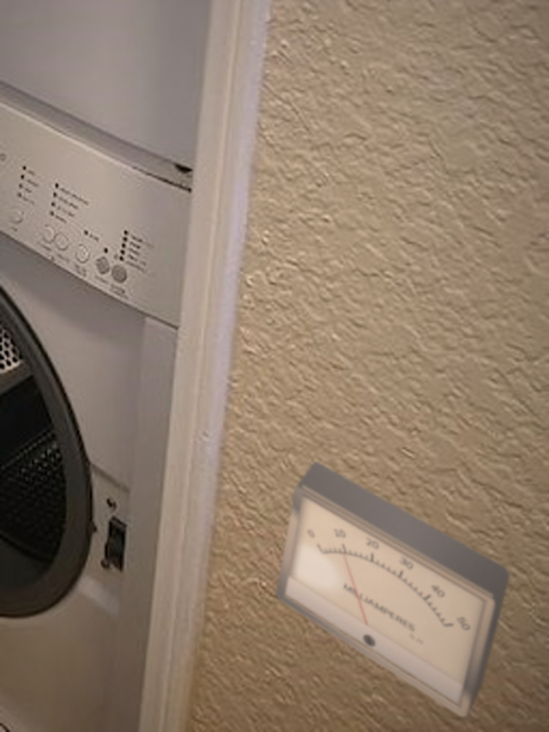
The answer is 10 mA
